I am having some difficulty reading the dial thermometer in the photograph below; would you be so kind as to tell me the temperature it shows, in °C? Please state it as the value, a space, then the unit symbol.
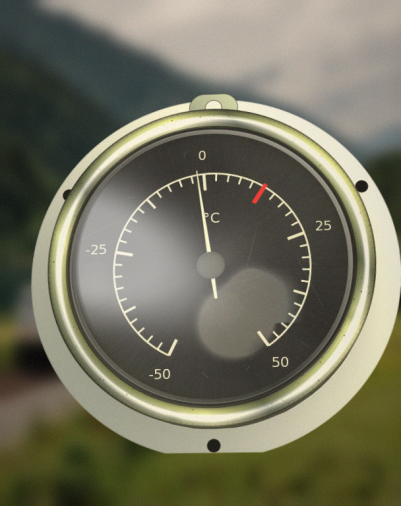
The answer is -1.25 °C
